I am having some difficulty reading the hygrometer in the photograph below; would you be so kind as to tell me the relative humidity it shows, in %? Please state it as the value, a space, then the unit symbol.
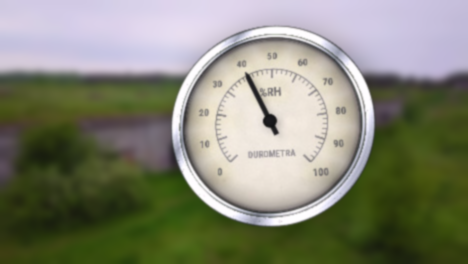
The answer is 40 %
